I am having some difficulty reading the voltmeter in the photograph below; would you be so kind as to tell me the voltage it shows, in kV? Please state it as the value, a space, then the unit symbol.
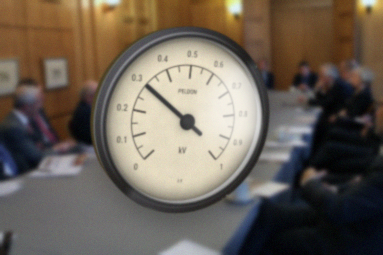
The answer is 0.3 kV
